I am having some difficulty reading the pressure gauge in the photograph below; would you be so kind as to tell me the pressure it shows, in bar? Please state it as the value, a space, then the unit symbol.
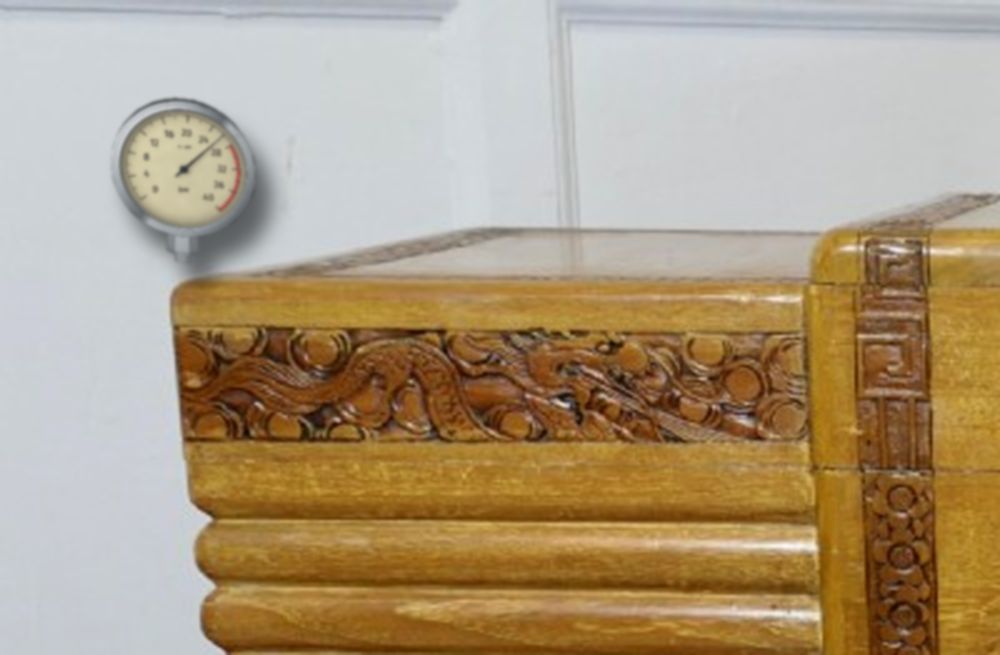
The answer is 26 bar
